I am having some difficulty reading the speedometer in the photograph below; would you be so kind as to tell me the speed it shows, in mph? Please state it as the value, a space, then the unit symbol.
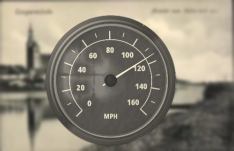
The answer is 115 mph
